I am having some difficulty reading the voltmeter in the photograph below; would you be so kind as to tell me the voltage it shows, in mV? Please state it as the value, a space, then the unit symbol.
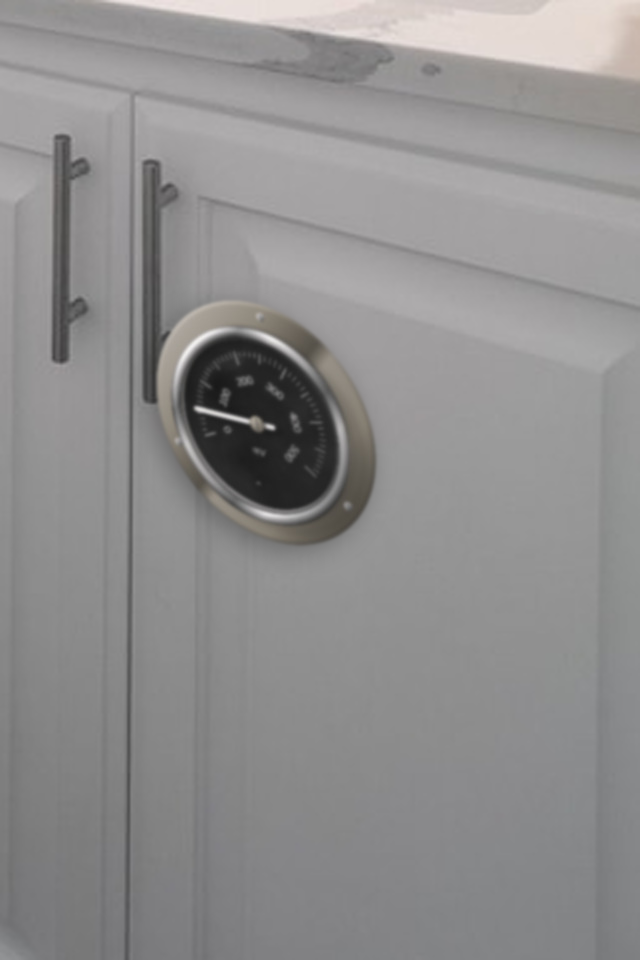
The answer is 50 mV
